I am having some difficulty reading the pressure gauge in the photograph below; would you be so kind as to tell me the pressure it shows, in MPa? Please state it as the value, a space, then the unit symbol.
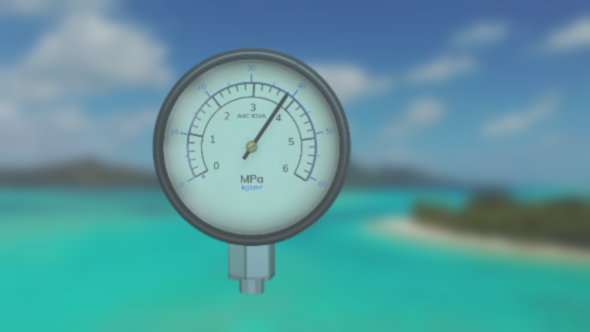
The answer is 3.8 MPa
